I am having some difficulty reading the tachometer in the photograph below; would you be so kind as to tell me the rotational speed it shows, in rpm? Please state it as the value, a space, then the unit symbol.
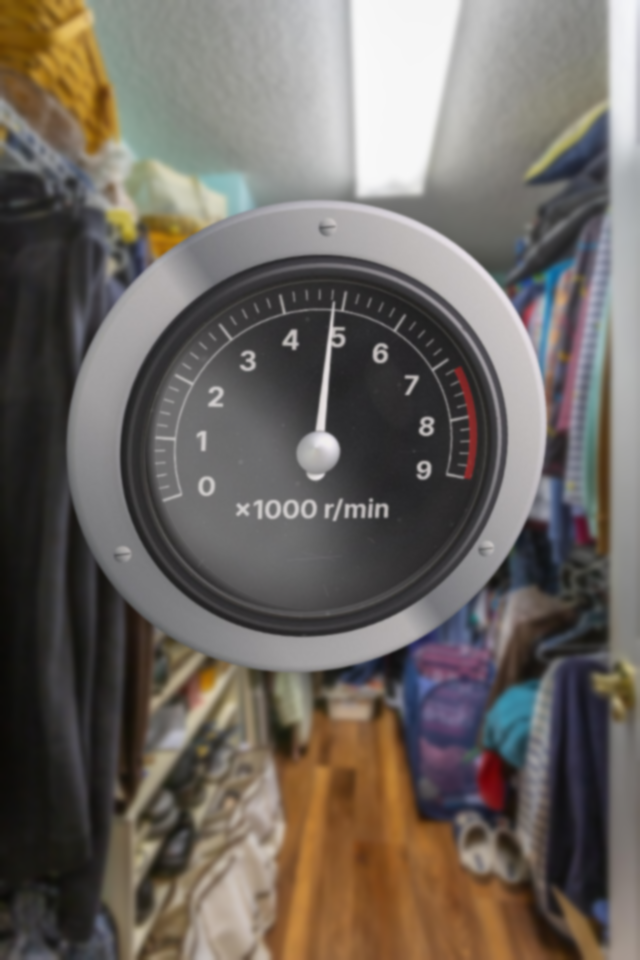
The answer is 4800 rpm
